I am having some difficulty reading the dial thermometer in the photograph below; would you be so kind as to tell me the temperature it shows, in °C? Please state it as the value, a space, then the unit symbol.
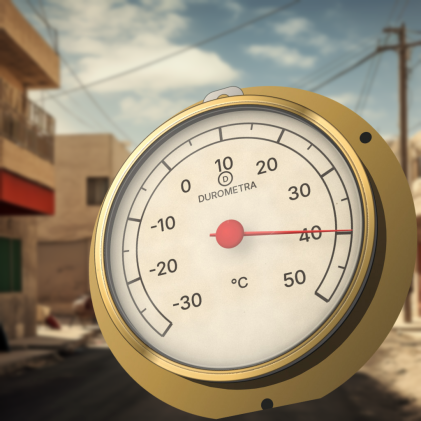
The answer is 40 °C
